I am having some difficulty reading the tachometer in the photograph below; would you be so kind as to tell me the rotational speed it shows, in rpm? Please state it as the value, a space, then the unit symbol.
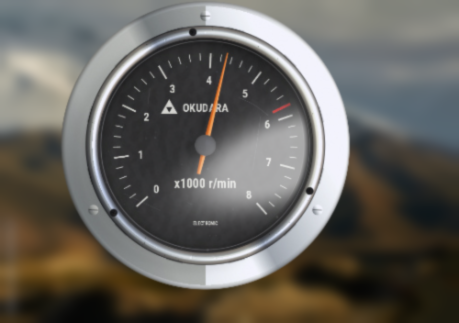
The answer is 4300 rpm
